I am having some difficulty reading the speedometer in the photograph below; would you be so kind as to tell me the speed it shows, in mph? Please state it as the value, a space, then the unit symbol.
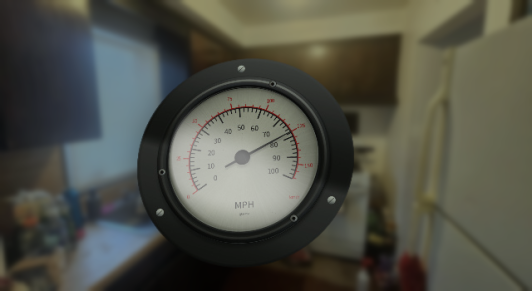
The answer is 78 mph
